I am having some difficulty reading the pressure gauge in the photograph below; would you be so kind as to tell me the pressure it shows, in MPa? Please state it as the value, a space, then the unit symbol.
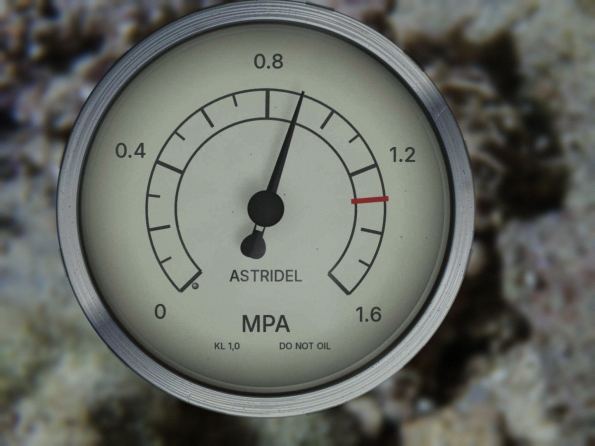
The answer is 0.9 MPa
